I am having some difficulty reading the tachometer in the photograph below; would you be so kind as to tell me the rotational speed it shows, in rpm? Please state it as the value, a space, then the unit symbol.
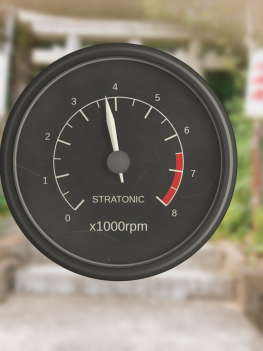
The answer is 3750 rpm
